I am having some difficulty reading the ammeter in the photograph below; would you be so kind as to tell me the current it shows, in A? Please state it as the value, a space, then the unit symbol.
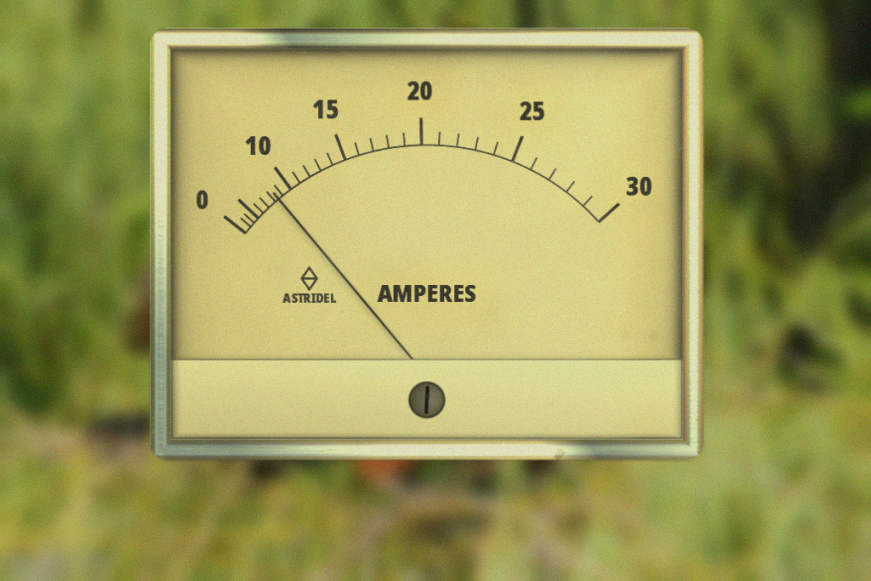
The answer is 8.5 A
